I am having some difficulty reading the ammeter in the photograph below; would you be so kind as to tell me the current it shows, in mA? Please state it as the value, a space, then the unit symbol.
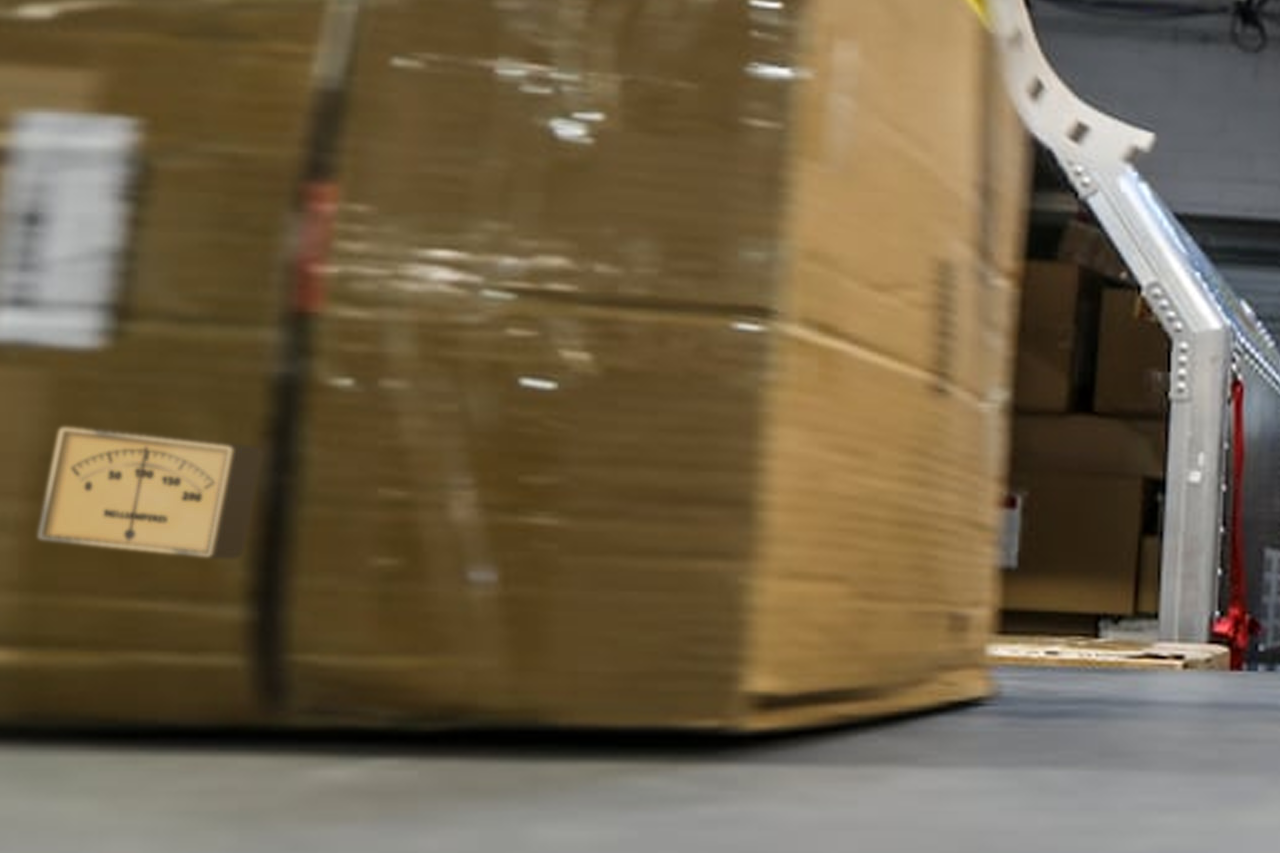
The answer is 100 mA
